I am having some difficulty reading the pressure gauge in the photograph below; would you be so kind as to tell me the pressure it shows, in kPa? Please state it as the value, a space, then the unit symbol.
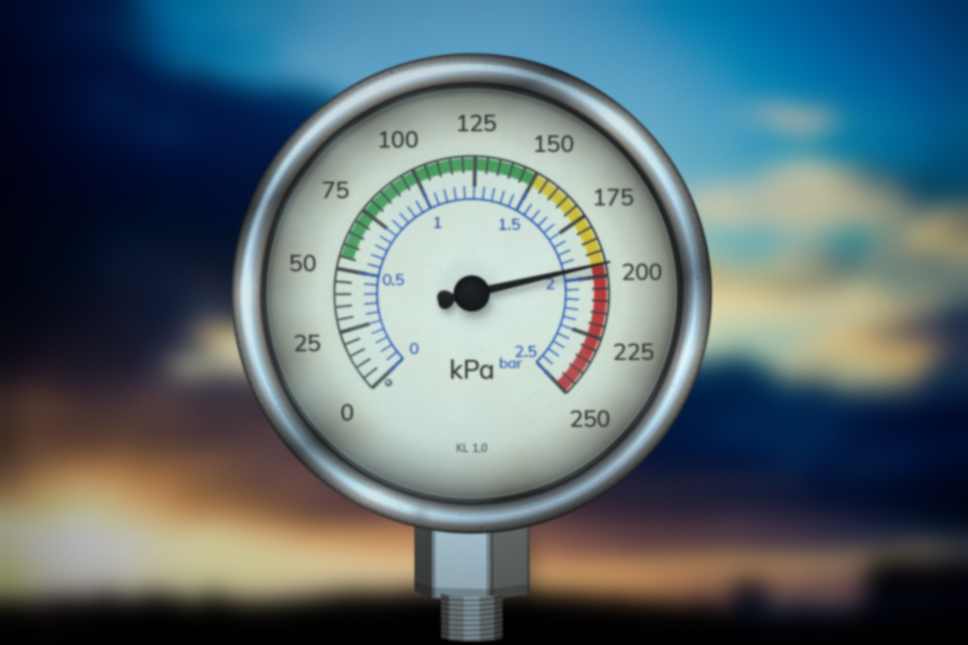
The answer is 195 kPa
